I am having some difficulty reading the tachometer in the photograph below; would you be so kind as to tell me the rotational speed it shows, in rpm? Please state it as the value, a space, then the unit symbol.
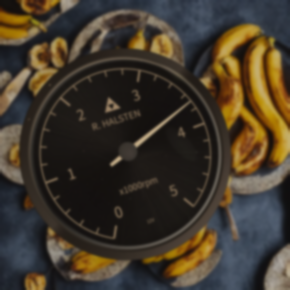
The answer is 3700 rpm
